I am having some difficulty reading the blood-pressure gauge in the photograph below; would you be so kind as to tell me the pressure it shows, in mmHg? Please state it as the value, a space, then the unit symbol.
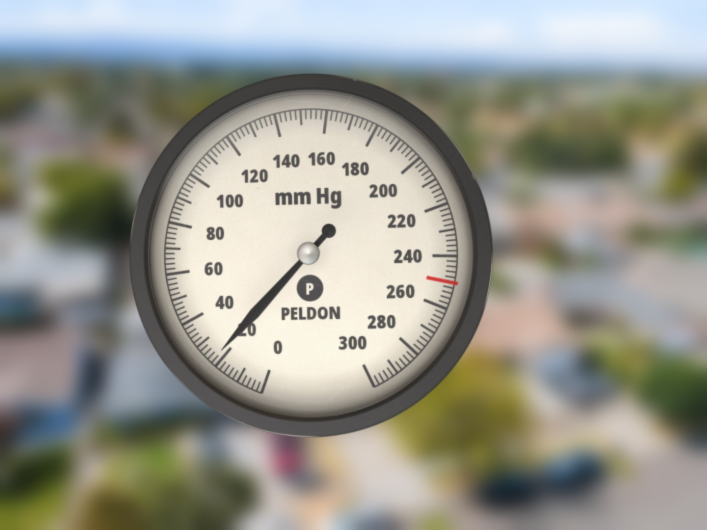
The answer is 22 mmHg
